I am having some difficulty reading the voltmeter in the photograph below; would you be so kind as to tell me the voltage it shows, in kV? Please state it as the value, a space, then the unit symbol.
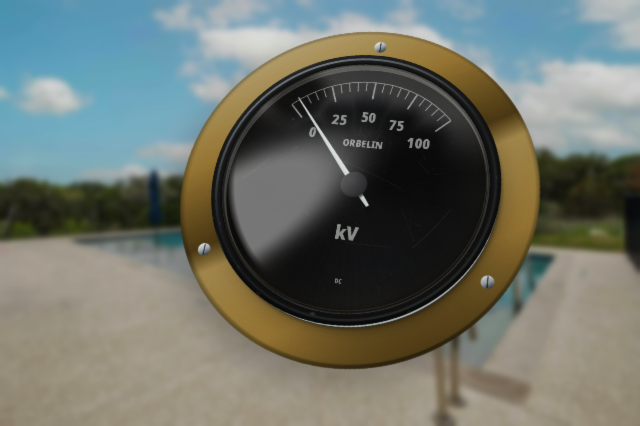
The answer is 5 kV
